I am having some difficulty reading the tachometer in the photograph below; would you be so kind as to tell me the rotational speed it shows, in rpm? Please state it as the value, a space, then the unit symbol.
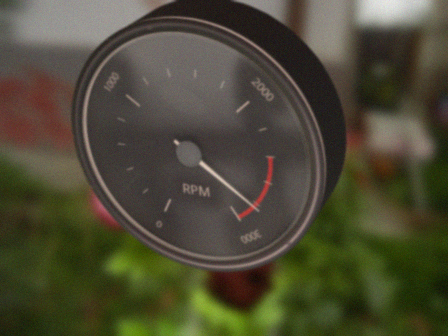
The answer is 2800 rpm
